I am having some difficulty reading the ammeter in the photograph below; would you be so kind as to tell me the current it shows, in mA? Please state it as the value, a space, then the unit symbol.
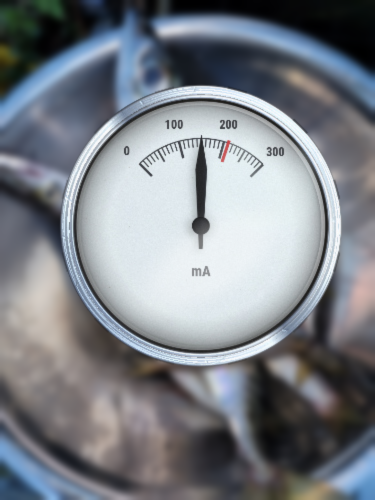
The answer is 150 mA
